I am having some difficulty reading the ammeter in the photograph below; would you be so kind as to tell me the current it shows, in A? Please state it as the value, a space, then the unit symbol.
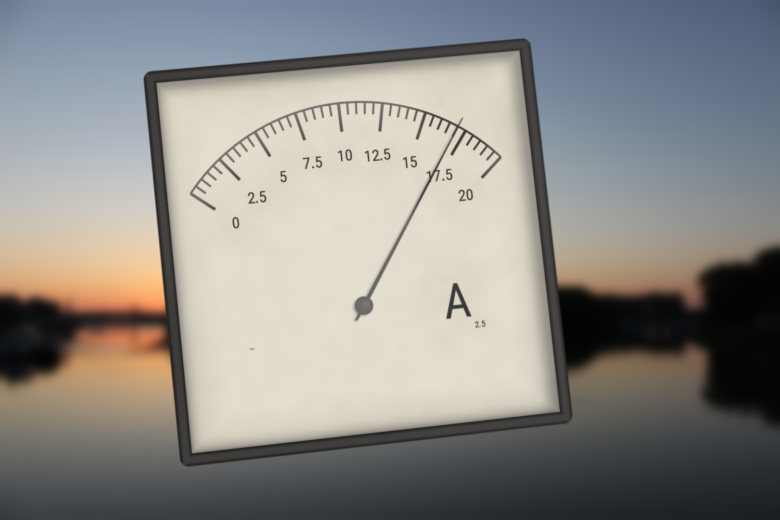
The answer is 17 A
